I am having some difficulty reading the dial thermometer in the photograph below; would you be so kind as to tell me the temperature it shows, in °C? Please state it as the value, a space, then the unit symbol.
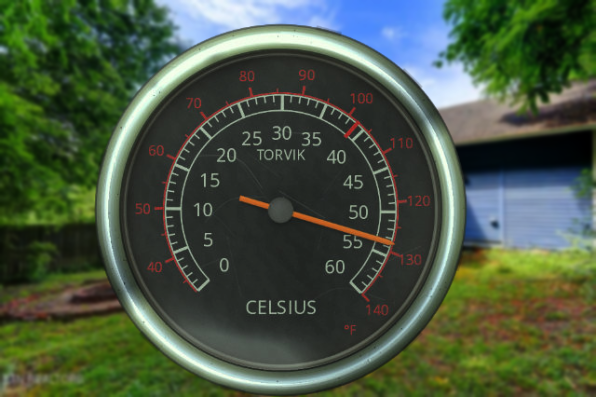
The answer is 53.5 °C
